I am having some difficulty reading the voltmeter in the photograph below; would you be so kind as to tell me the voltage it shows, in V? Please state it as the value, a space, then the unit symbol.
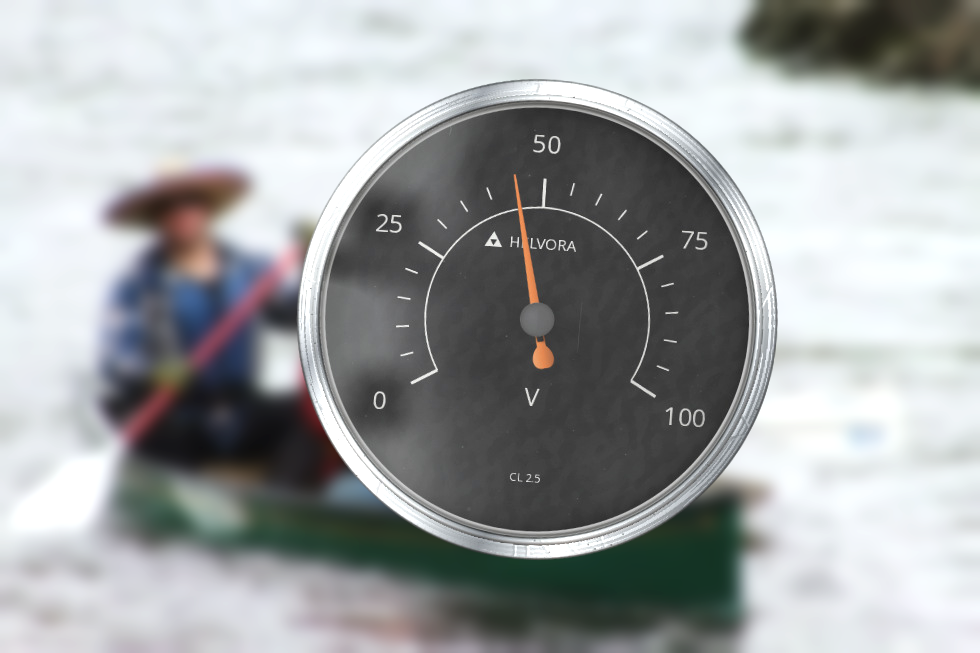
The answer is 45 V
